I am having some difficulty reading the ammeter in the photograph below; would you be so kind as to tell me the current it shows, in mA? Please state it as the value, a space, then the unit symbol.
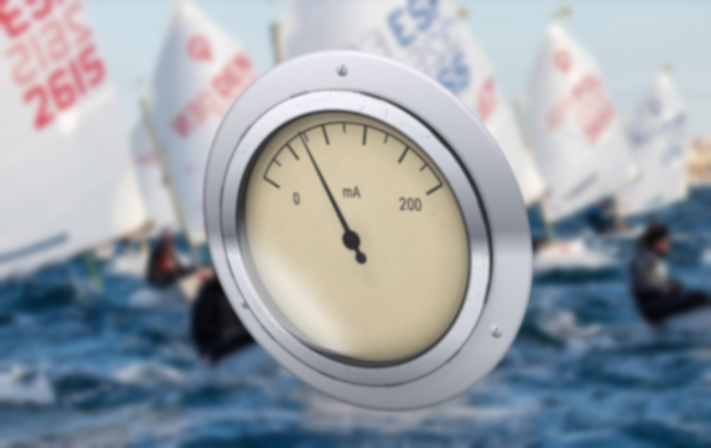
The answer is 60 mA
